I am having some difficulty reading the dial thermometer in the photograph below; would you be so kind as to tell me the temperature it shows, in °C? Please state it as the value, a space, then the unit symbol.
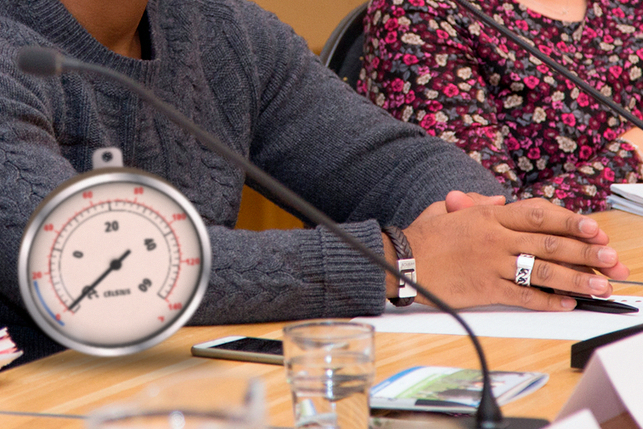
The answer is -18 °C
